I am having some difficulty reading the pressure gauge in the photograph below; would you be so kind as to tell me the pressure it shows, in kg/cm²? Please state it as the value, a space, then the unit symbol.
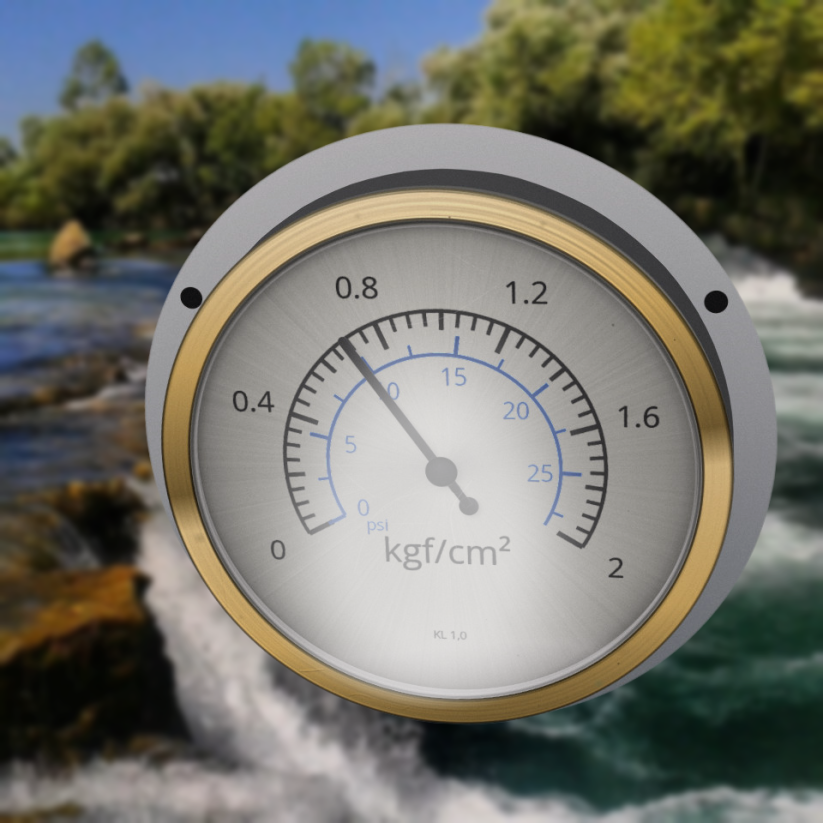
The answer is 0.7 kg/cm²
